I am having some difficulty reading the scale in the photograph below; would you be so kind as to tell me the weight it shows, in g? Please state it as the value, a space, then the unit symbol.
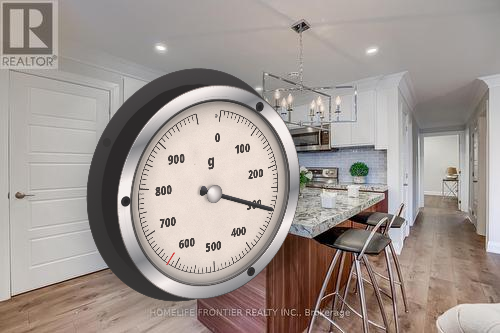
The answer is 300 g
